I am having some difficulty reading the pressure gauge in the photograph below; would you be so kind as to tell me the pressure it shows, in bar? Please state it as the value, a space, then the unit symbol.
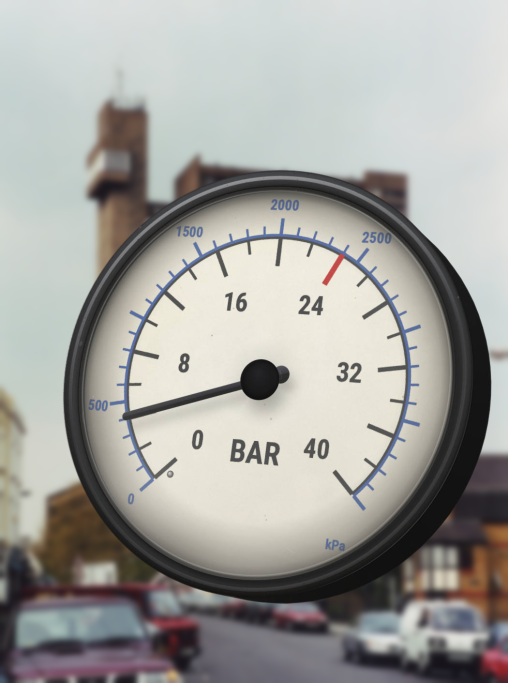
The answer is 4 bar
